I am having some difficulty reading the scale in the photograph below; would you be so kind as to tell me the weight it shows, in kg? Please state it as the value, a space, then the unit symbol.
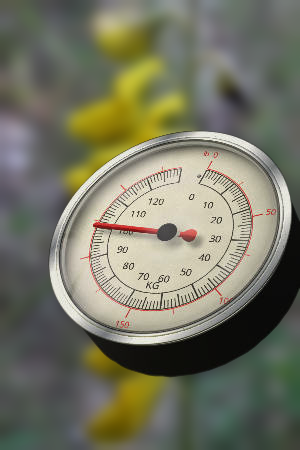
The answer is 100 kg
